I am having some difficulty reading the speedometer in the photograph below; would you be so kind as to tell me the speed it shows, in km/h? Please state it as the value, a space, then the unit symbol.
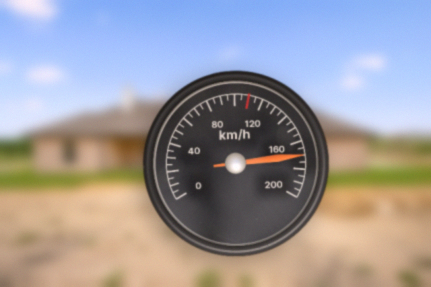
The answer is 170 km/h
